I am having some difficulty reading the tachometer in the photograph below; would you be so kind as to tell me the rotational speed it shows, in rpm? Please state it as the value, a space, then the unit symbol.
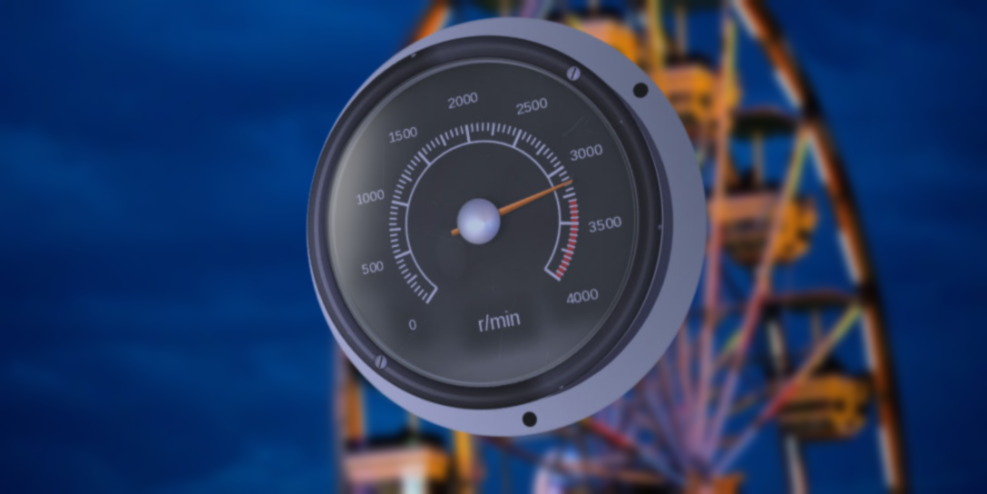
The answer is 3150 rpm
